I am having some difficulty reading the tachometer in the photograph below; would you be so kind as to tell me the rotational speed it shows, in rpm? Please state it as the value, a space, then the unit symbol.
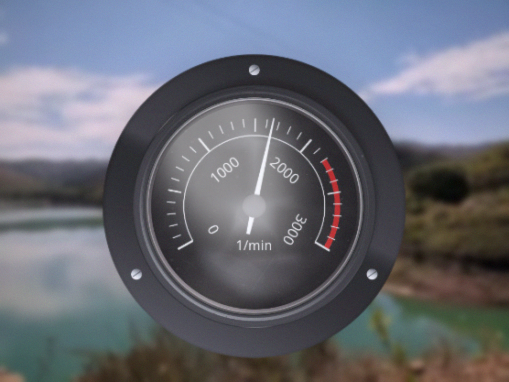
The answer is 1650 rpm
